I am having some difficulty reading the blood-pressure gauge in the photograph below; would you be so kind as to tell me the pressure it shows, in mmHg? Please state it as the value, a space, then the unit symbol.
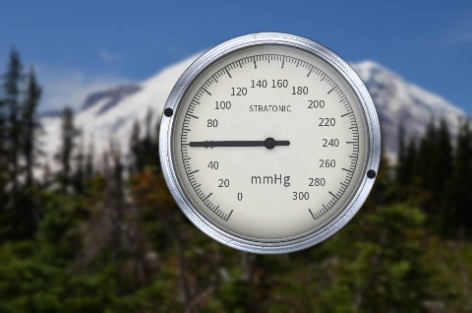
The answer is 60 mmHg
